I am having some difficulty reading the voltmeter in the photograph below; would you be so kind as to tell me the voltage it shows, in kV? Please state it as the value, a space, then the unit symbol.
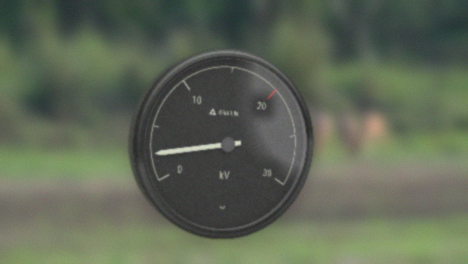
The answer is 2.5 kV
